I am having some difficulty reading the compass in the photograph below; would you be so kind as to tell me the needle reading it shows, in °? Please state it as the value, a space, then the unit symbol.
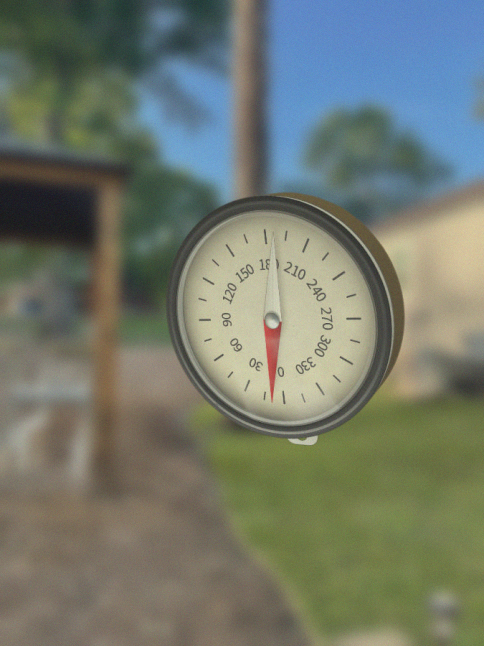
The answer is 7.5 °
